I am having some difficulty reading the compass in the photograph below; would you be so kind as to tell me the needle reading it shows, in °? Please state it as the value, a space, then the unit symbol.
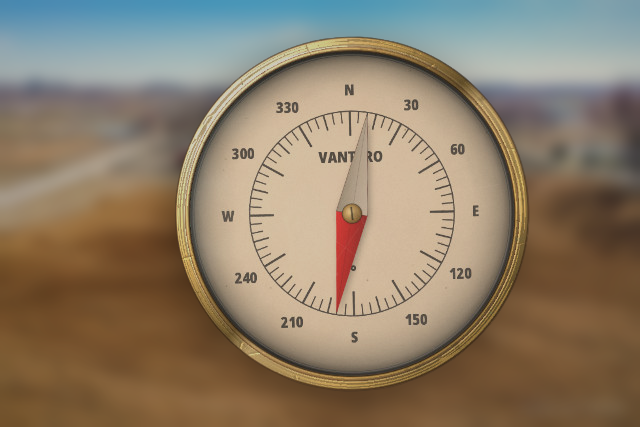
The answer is 190 °
